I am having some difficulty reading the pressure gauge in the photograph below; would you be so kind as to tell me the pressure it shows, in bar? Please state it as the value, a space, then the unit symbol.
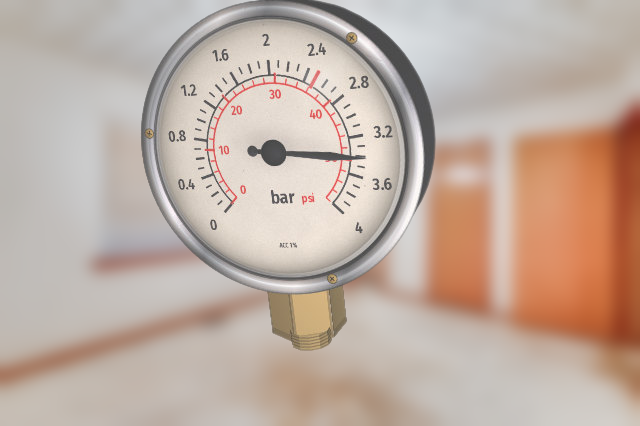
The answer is 3.4 bar
